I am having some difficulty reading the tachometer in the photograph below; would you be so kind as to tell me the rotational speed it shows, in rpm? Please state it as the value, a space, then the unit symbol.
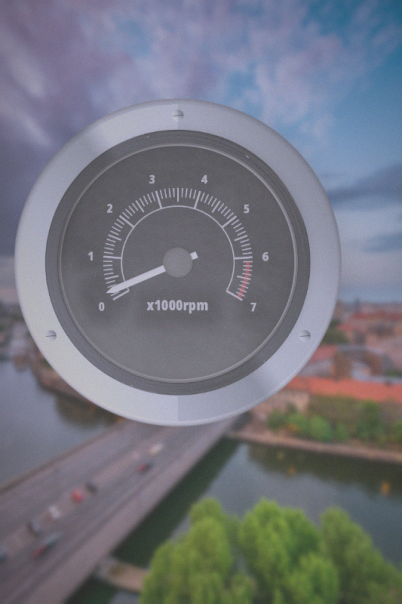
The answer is 200 rpm
